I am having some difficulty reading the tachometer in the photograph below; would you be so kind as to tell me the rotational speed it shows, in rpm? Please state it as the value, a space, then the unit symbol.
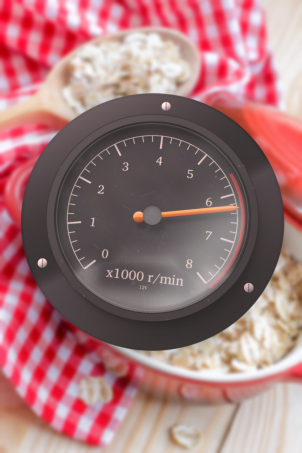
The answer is 6300 rpm
